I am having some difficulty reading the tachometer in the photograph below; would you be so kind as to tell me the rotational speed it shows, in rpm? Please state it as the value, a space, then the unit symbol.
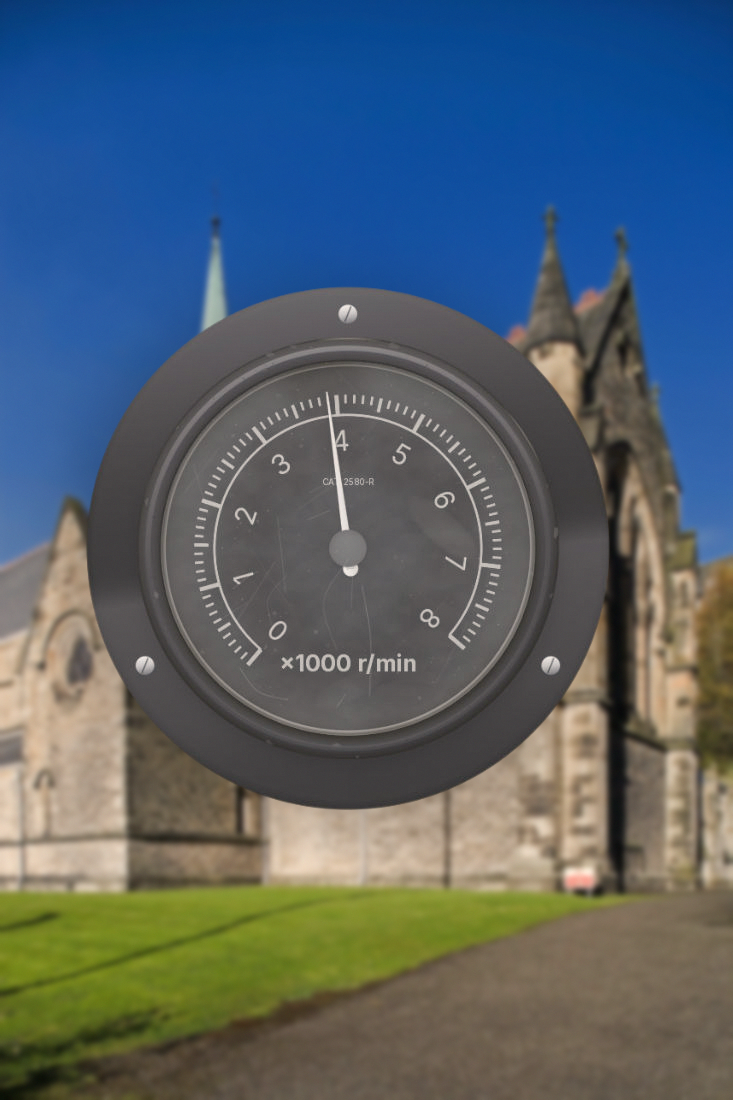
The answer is 3900 rpm
